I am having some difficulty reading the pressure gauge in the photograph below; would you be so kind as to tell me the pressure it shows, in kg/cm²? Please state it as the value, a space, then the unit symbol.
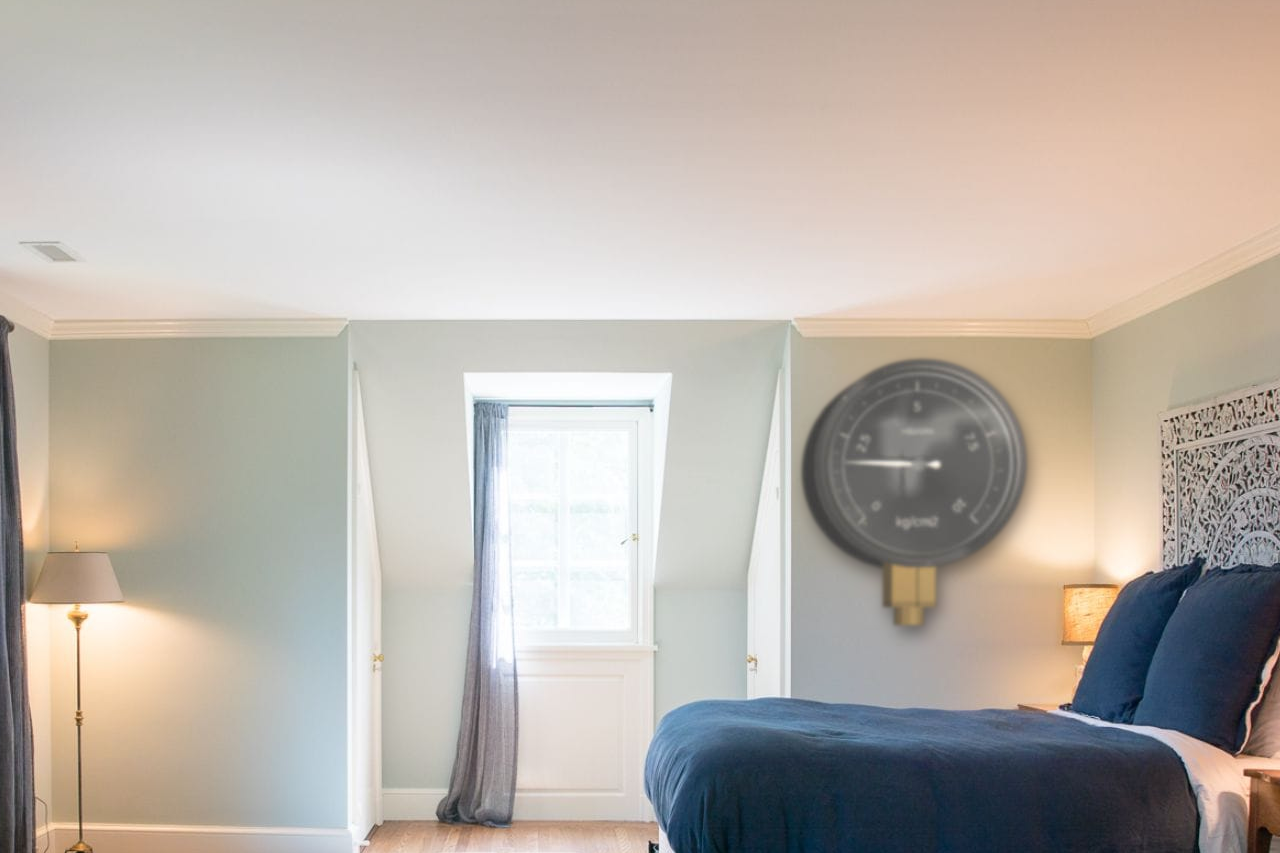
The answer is 1.75 kg/cm²
